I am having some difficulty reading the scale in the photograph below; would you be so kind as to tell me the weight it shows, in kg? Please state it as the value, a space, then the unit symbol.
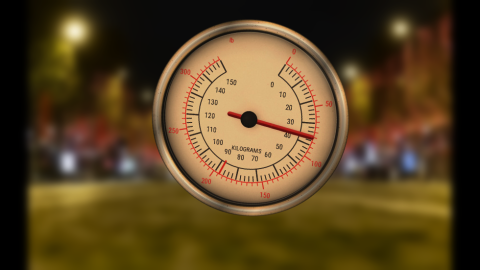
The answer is 36 kg
